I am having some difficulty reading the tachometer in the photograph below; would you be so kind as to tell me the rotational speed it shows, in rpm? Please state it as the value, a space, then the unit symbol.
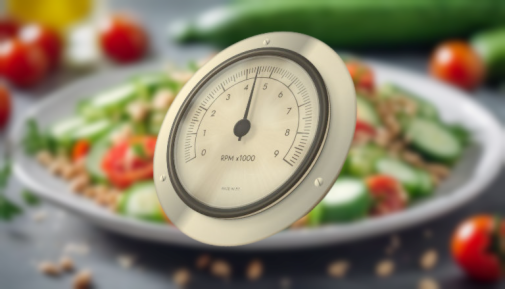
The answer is 4500 rpm
